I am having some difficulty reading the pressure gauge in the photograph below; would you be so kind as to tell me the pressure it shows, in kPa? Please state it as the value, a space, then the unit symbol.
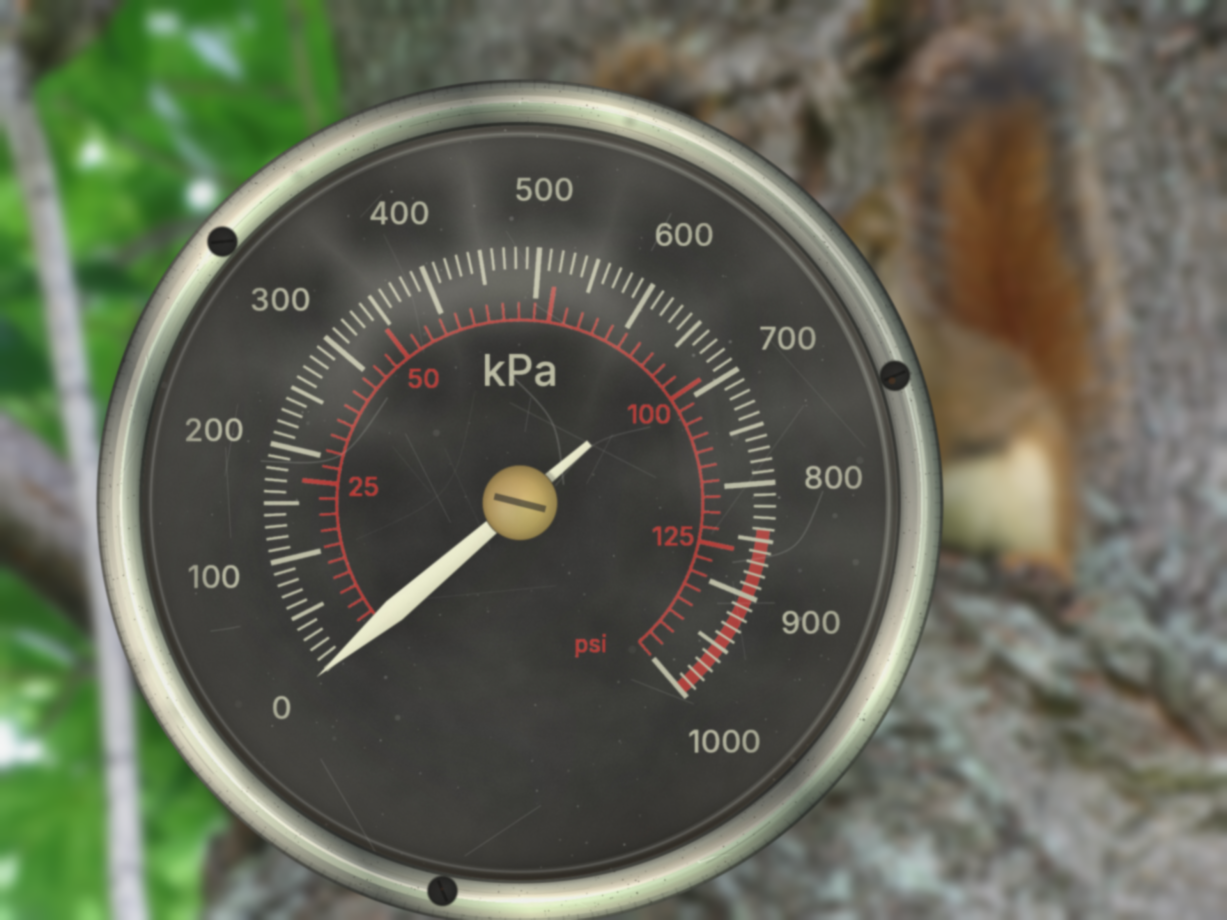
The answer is 0 kPa
